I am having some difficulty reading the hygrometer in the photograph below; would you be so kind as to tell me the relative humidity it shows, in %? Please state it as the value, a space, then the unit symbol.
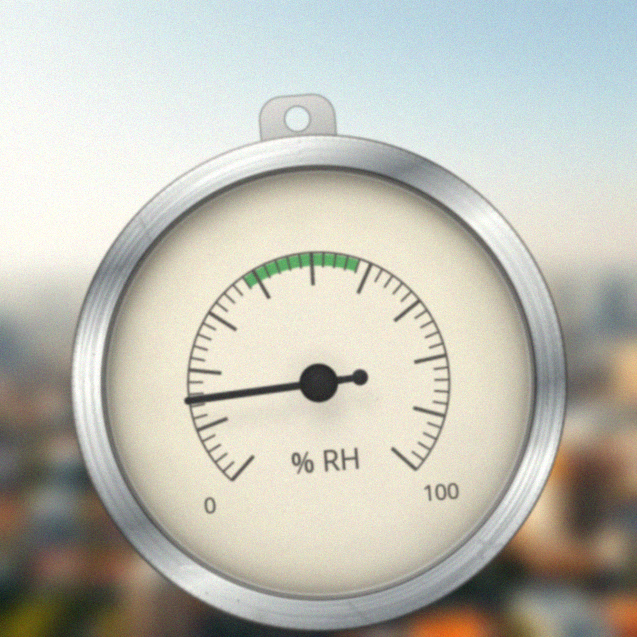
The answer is 15 %
